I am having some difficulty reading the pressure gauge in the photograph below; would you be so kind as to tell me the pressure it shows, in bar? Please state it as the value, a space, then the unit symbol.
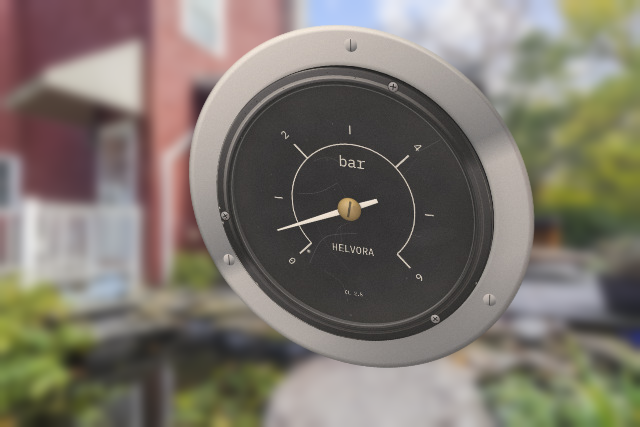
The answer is 0.5 bar
